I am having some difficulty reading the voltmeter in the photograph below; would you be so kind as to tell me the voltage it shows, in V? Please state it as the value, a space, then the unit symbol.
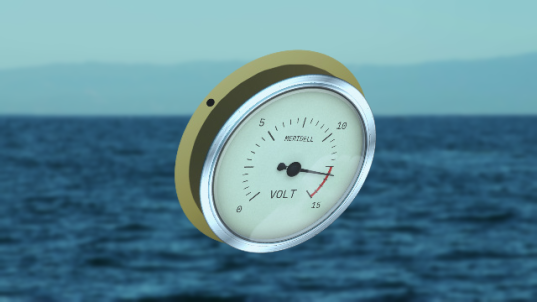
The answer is 13 V
